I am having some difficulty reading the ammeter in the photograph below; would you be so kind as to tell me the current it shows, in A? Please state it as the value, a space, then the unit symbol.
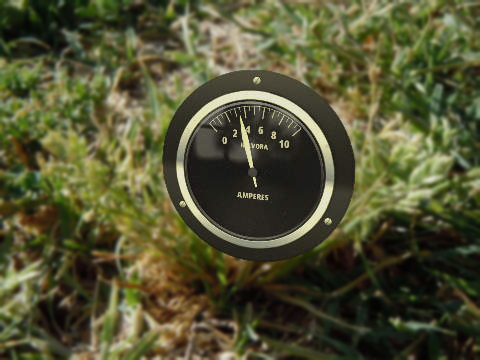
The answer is 3.5 A
